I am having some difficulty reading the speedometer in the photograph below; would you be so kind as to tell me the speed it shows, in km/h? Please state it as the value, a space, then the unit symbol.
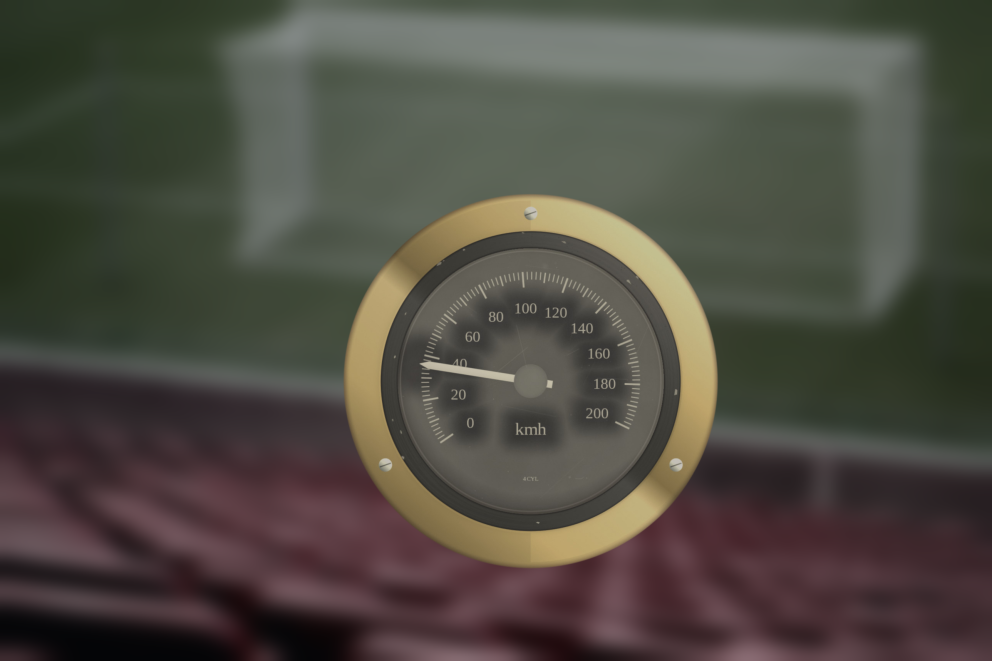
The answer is 36 km/h
